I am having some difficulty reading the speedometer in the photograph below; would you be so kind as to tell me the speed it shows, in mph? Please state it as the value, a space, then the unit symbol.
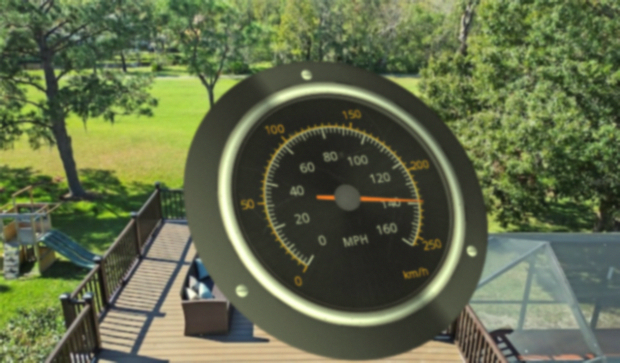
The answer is 140 mph
